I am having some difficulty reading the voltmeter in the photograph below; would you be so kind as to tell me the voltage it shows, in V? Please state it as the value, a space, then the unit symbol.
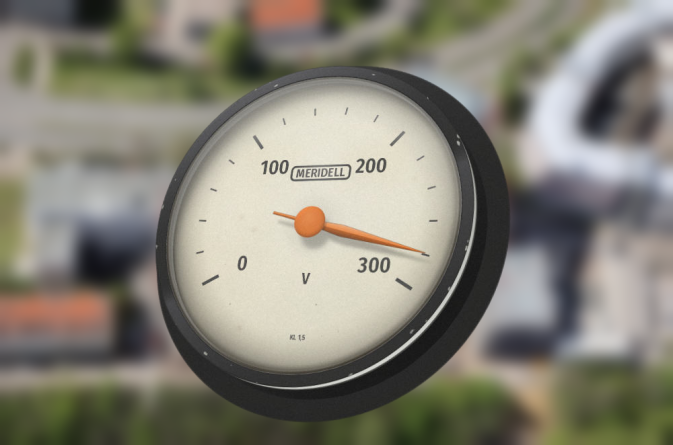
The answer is 280 V
